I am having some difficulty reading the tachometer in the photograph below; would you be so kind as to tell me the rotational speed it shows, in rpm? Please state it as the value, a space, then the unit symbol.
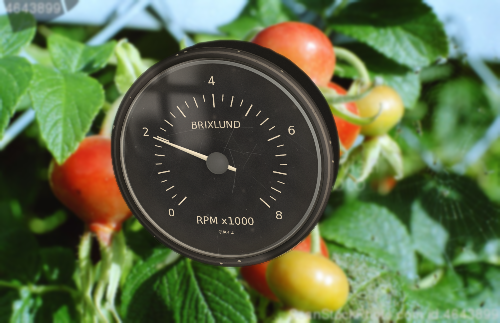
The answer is 2000 rpm
